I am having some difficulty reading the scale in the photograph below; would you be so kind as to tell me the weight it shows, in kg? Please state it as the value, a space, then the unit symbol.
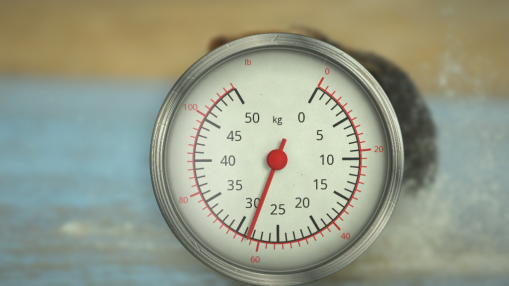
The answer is 28.5 kg
